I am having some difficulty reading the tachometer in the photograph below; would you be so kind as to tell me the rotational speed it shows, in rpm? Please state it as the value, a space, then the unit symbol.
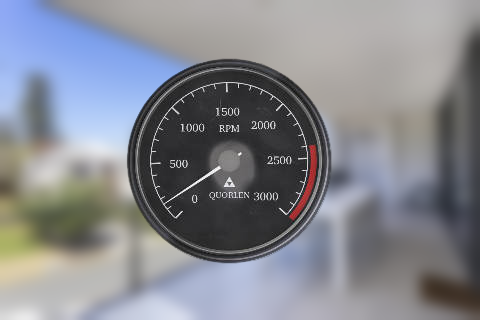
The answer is 150 rpm
